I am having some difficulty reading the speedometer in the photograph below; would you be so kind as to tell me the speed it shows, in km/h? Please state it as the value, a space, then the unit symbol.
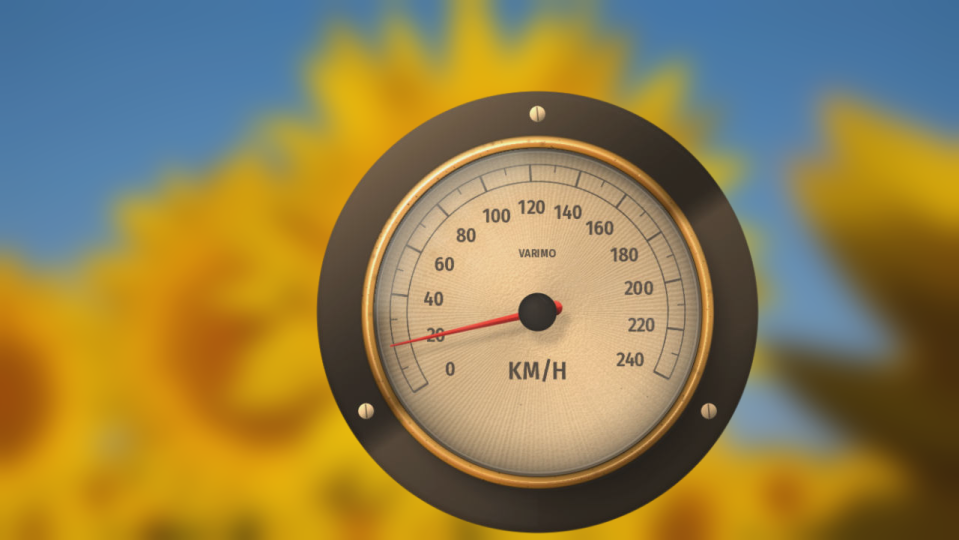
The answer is 20 km/h
